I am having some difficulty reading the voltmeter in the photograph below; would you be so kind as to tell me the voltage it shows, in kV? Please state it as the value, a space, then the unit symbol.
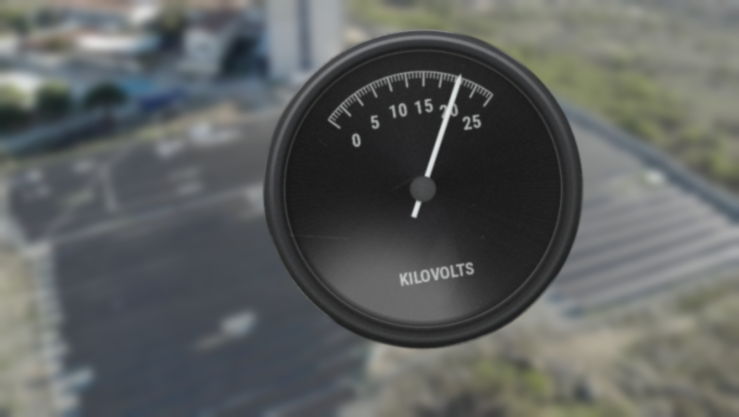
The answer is 20 kV
